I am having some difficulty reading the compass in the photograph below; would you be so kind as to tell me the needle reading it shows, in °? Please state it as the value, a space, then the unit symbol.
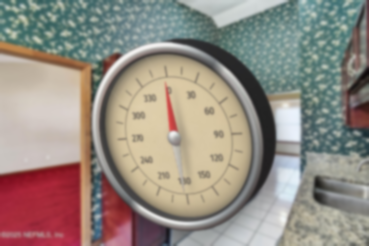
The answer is 0 °
